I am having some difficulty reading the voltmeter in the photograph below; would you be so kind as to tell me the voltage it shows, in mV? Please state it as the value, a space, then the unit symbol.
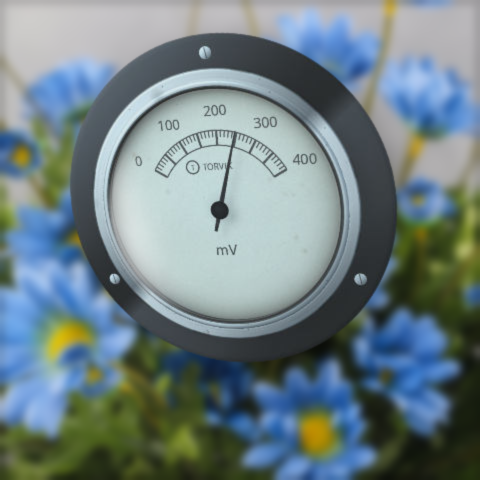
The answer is 250 mV
